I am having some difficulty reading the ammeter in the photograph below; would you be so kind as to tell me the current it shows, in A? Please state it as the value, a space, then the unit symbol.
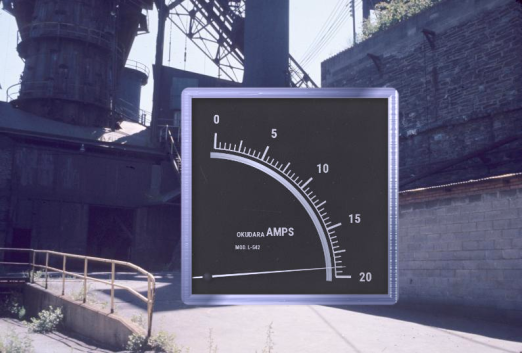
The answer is 19 A
